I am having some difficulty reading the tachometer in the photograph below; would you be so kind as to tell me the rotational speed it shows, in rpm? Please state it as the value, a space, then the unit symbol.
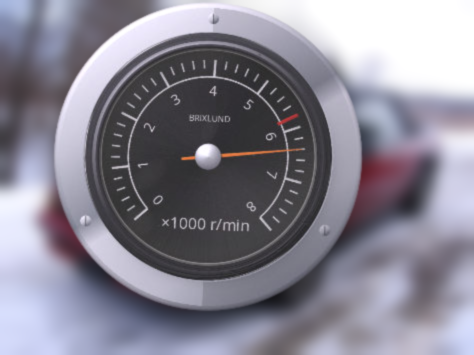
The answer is 6400 rpm
